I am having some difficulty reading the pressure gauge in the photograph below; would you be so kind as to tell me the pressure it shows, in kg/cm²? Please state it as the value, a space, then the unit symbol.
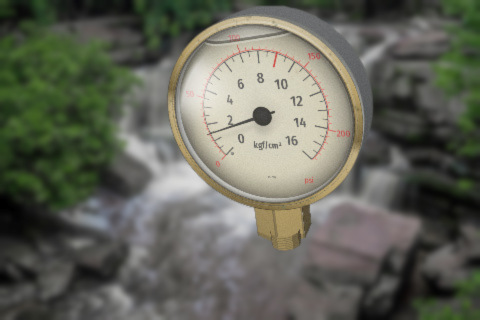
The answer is 1.5 kg/cm²
